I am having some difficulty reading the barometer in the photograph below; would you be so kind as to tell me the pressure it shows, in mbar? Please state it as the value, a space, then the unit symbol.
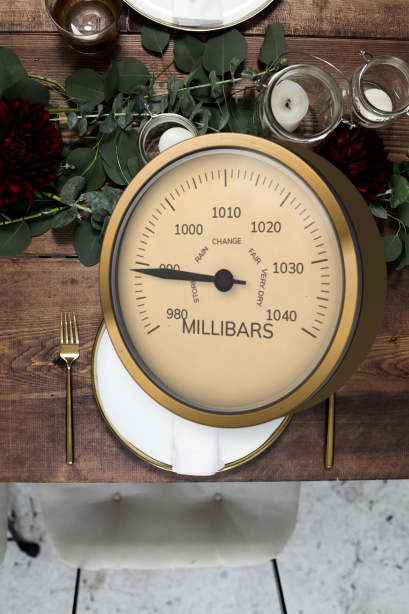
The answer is 989 mbar
